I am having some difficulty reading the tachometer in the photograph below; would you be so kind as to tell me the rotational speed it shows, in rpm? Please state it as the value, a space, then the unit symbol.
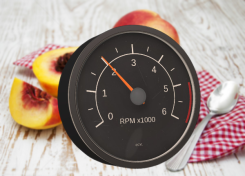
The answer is 2000 rpm
